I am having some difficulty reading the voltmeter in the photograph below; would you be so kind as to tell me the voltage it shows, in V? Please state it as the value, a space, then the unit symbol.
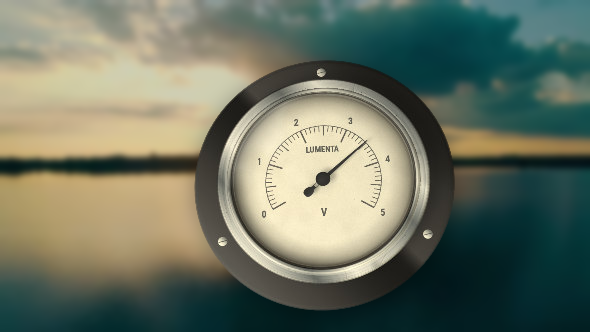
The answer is 3.5 V
